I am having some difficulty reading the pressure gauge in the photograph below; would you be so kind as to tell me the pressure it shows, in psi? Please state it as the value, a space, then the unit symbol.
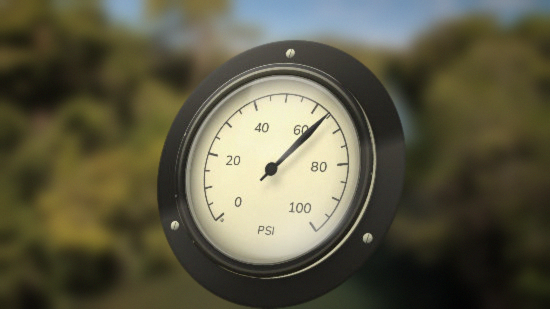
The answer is 65 psi
